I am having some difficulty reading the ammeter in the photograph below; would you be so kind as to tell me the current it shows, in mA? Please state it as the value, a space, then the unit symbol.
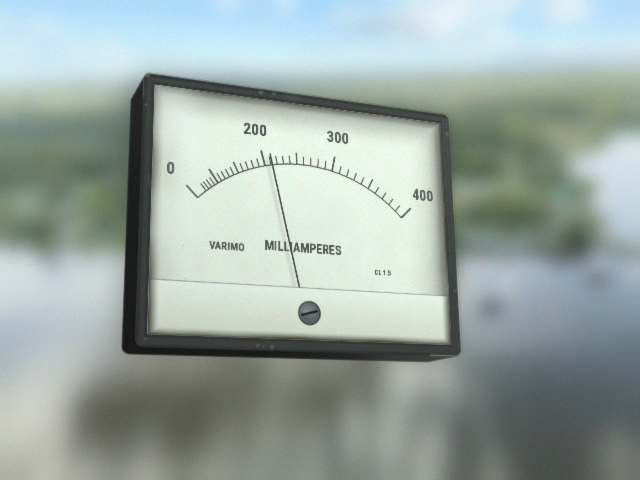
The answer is 210 mA
